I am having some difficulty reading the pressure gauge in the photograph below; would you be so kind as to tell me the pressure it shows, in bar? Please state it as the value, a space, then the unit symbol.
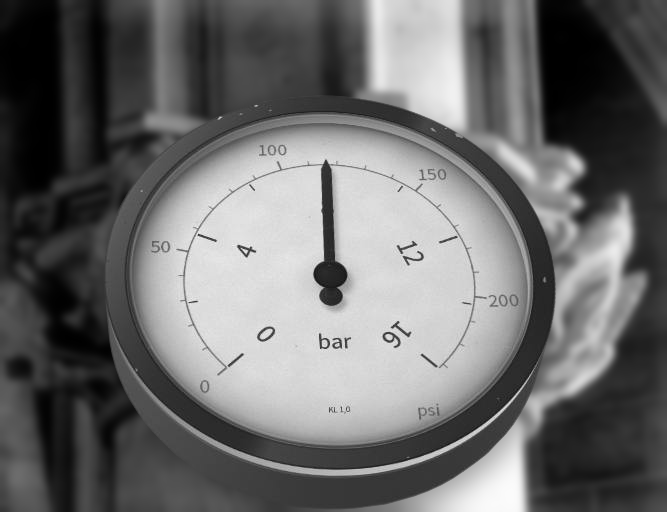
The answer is 8 bar
